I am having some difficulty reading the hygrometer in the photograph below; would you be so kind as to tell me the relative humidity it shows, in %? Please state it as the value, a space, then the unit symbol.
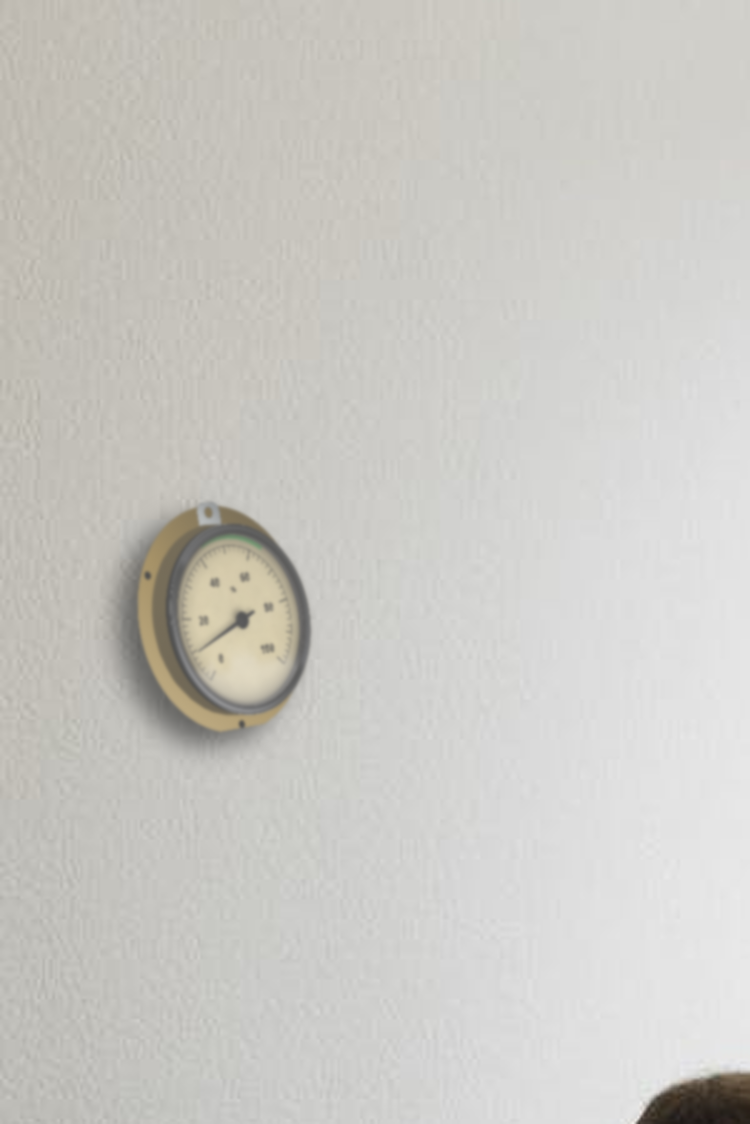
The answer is 10 %
